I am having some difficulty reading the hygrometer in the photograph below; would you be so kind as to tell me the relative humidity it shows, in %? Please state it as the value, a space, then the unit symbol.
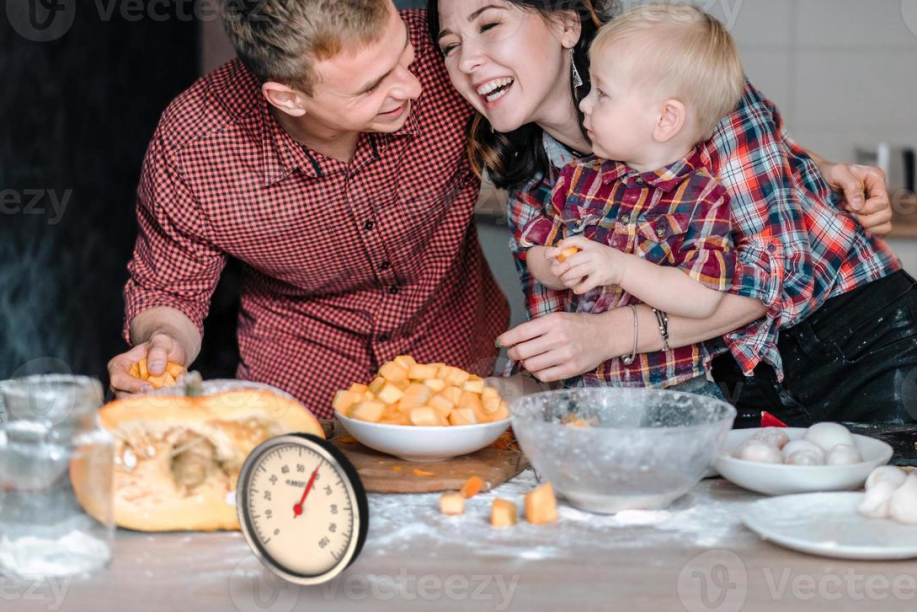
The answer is 60 %
